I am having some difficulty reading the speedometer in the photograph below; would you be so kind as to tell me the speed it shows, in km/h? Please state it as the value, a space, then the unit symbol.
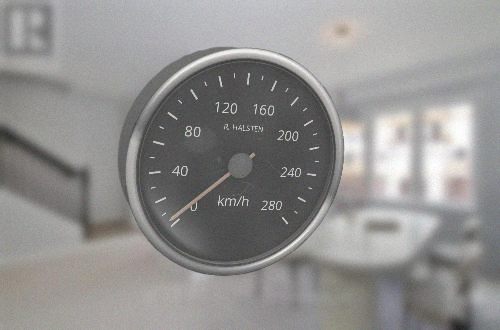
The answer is 5 km/h
